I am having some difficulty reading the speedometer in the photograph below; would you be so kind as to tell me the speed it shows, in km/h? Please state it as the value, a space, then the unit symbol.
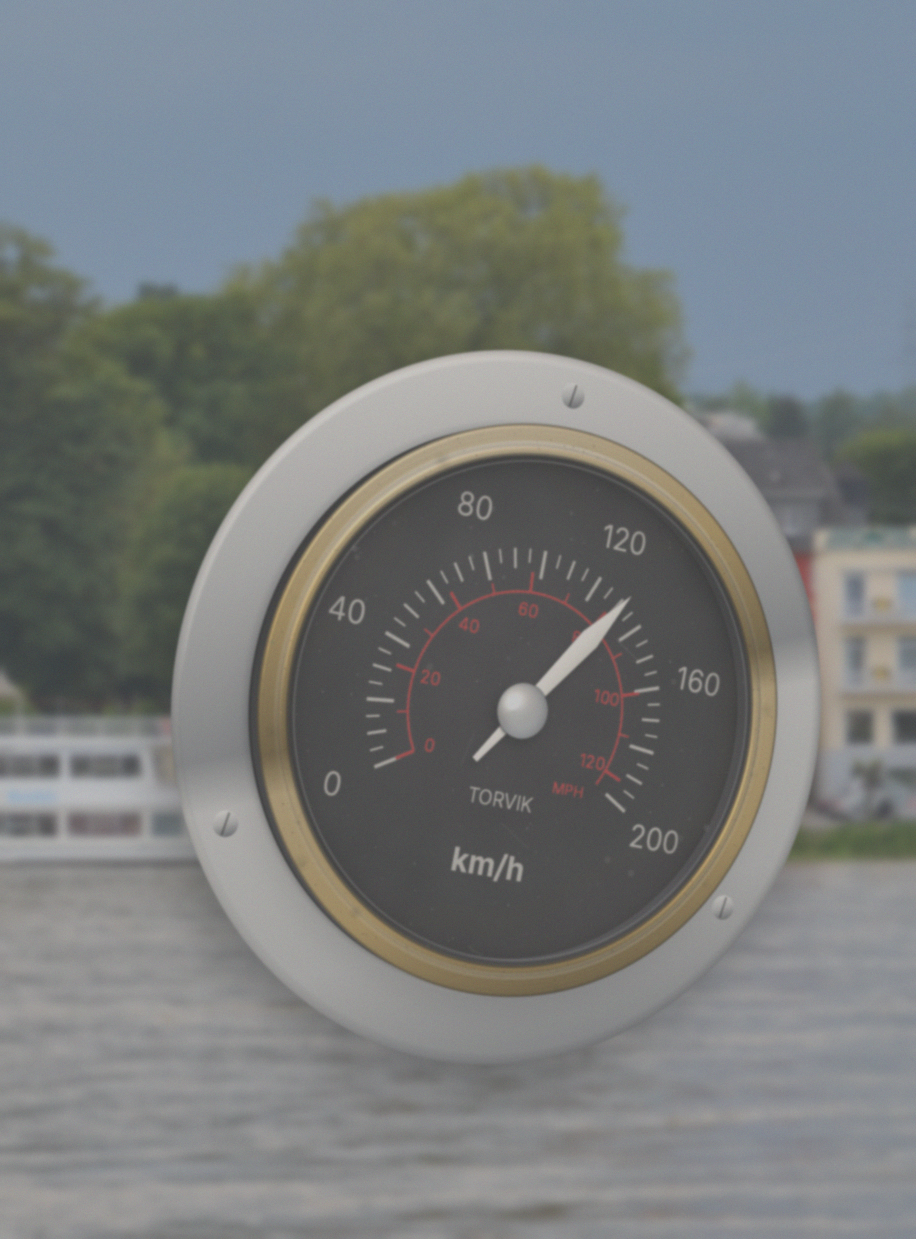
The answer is 130 km/h
